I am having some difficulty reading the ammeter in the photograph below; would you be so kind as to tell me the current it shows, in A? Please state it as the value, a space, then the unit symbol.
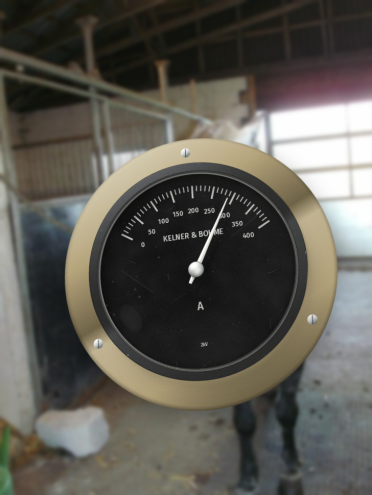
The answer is 290 A
